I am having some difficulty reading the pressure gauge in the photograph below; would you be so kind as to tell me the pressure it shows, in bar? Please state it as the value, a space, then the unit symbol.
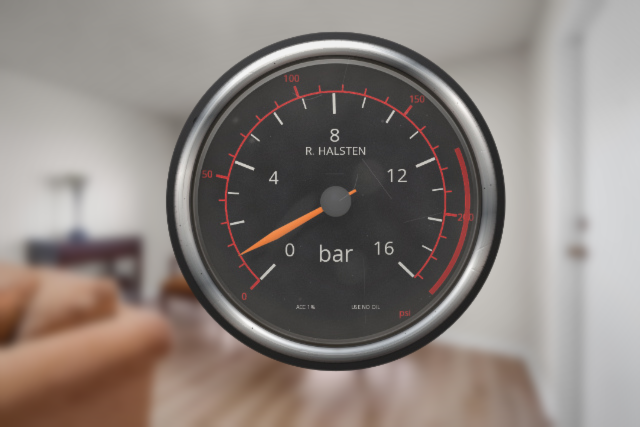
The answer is 1 bar
